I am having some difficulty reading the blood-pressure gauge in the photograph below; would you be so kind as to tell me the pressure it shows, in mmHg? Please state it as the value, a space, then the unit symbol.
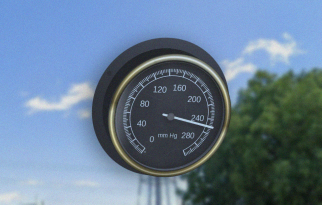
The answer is 250 mmHg
